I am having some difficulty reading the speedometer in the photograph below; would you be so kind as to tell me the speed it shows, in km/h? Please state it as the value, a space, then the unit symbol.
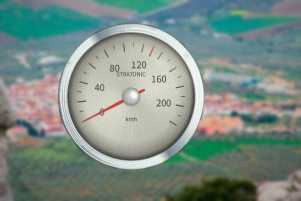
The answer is 0 km/h
